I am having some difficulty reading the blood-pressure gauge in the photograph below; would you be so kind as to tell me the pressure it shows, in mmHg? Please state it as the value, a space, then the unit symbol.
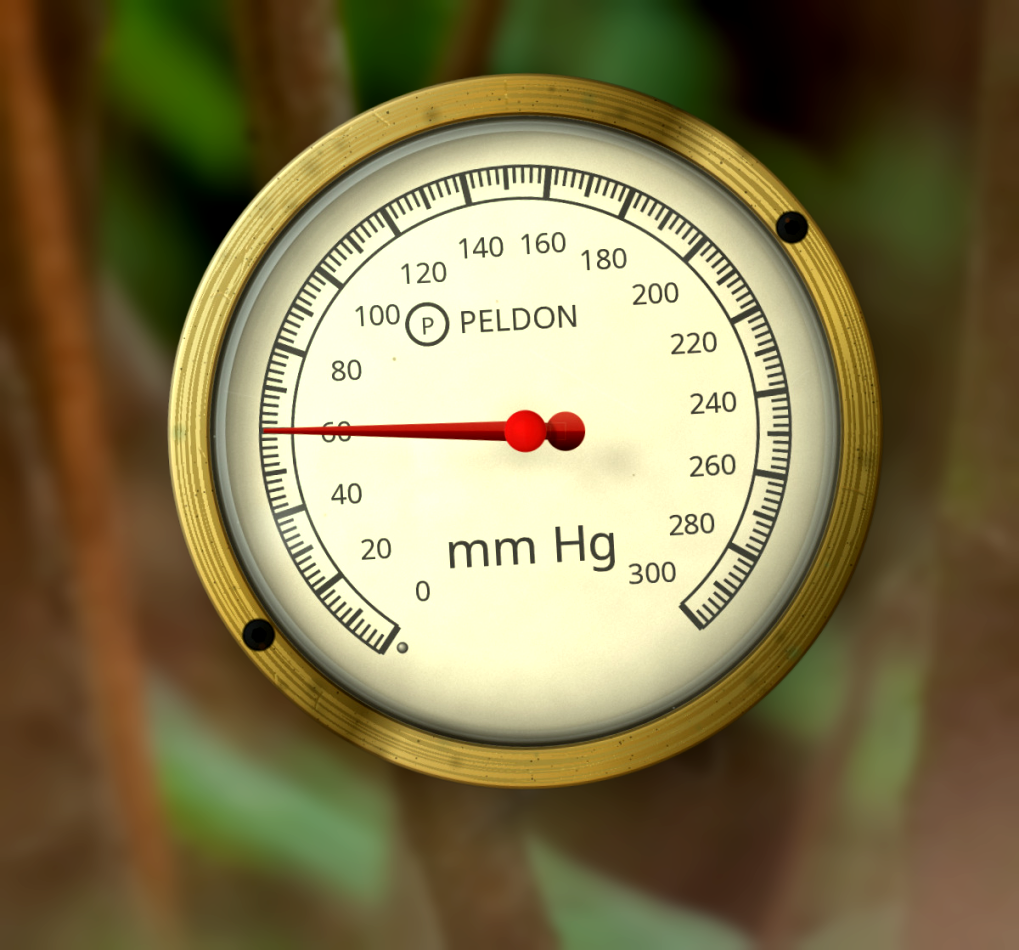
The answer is 60 mmHg
